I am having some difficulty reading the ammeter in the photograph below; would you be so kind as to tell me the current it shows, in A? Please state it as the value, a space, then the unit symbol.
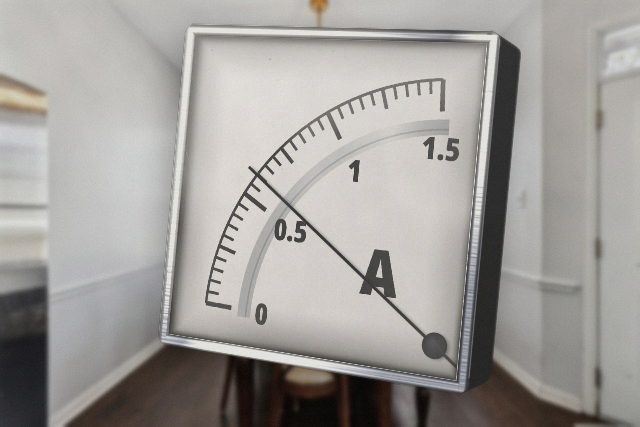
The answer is 0.6 A
